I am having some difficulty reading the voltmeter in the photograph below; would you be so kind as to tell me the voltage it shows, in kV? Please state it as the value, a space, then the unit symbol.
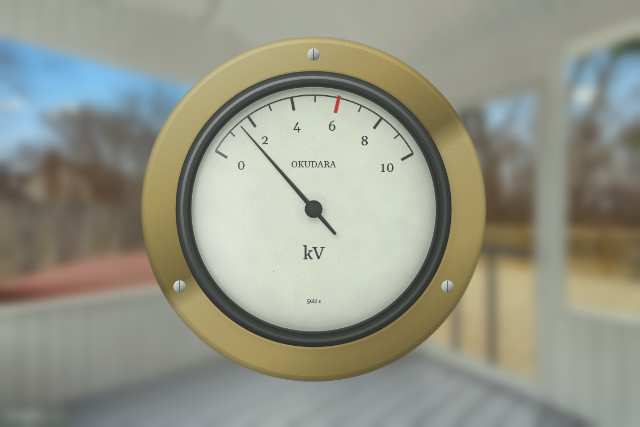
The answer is 1.5 kV
